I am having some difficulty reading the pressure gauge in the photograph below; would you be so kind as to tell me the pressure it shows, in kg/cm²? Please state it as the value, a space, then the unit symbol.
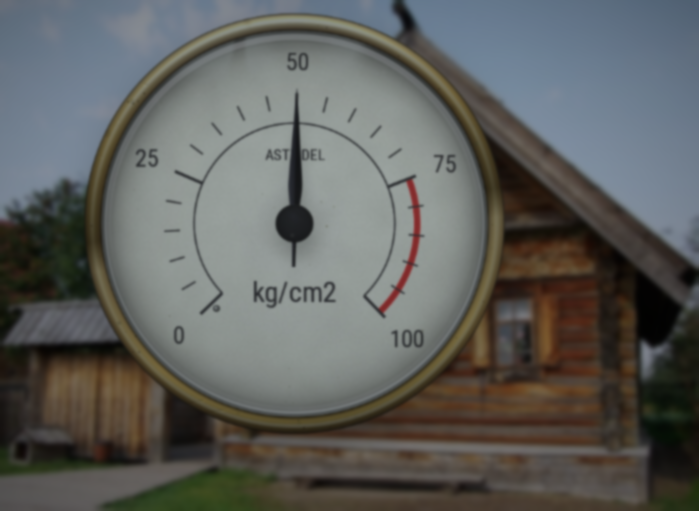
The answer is 50 kg/cm²
